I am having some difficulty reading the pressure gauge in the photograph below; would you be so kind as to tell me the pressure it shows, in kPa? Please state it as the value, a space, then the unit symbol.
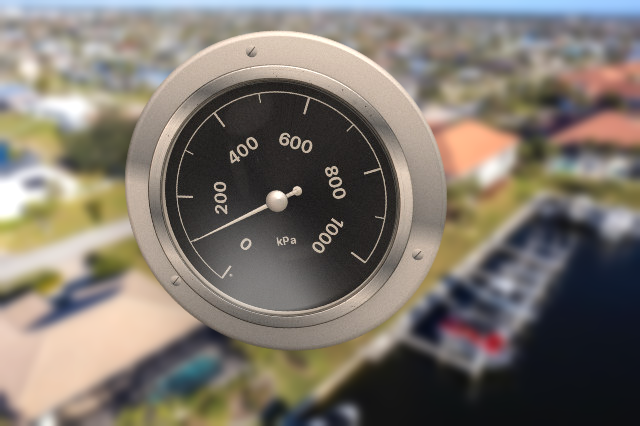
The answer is 100 kPa
